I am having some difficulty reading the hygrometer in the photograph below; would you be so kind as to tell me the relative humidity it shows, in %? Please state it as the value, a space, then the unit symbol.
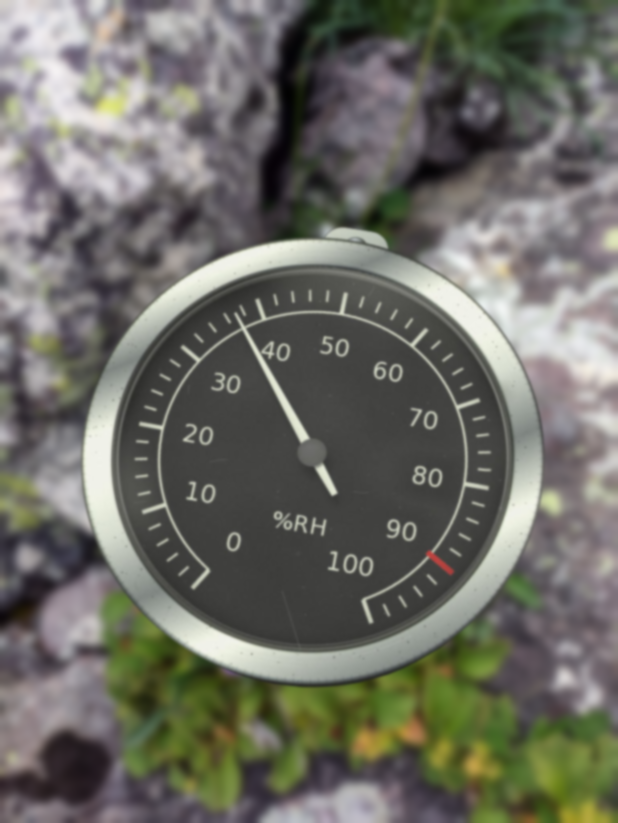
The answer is 37 %
